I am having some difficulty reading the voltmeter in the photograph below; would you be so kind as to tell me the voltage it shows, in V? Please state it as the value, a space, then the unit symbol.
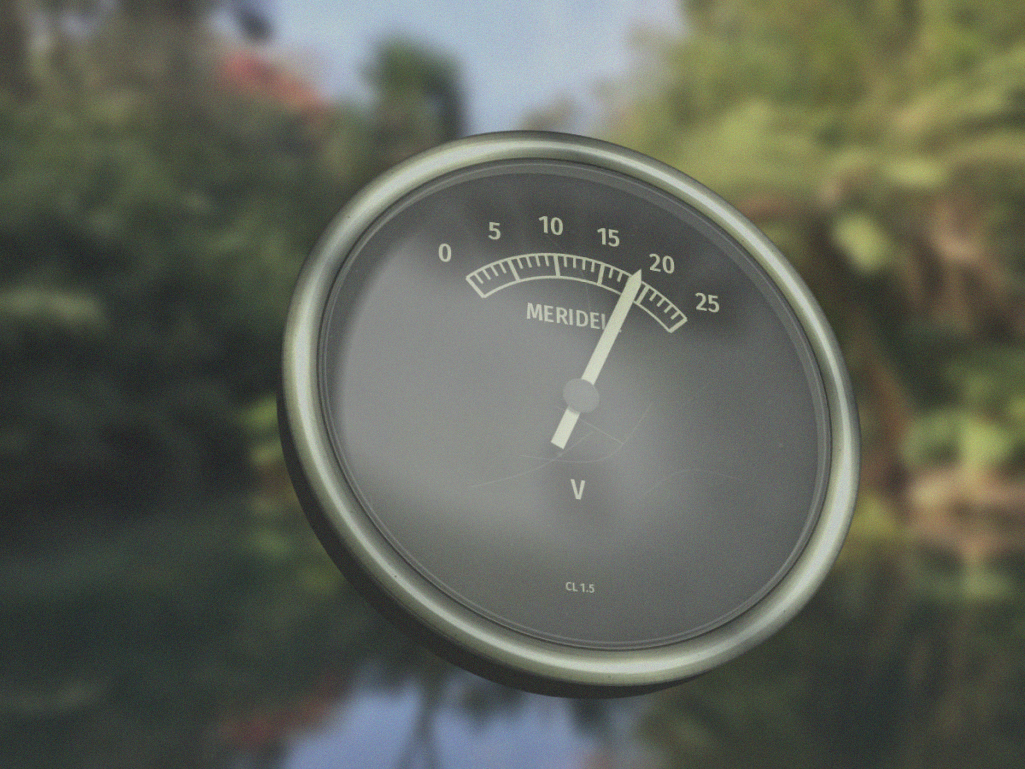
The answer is 18.5 V
